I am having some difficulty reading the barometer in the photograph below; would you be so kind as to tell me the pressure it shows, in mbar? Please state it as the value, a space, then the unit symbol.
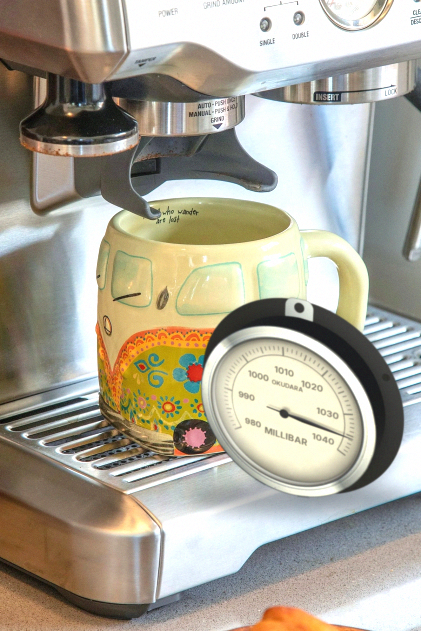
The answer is 1035 mbar
